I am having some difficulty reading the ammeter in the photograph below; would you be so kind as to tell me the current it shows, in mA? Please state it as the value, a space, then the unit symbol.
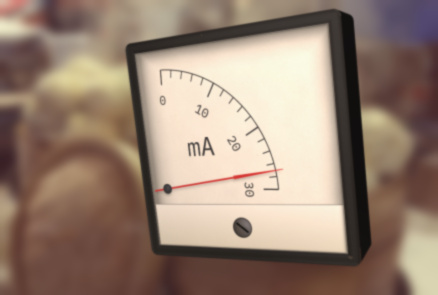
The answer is 27 mA
